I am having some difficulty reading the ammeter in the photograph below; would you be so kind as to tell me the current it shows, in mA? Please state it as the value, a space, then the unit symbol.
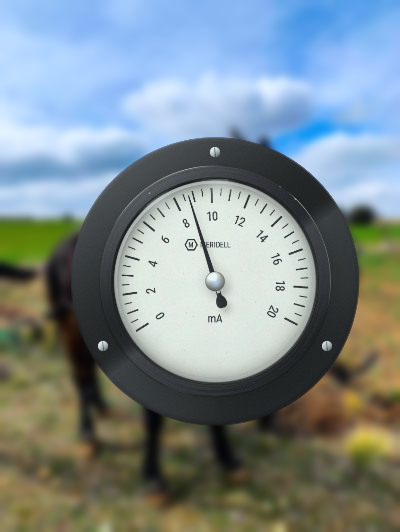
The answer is 8.75 mA
